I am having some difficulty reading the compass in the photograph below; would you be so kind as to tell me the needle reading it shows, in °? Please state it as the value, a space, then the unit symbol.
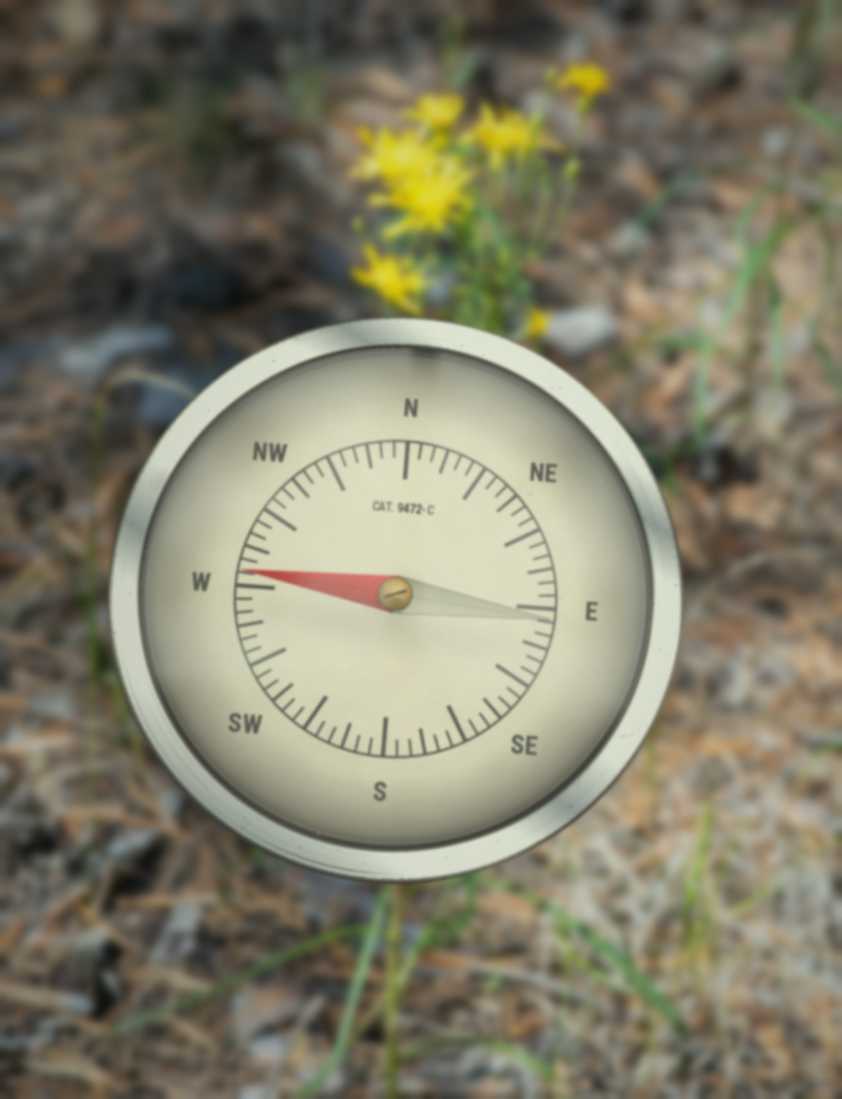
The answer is 275 °
